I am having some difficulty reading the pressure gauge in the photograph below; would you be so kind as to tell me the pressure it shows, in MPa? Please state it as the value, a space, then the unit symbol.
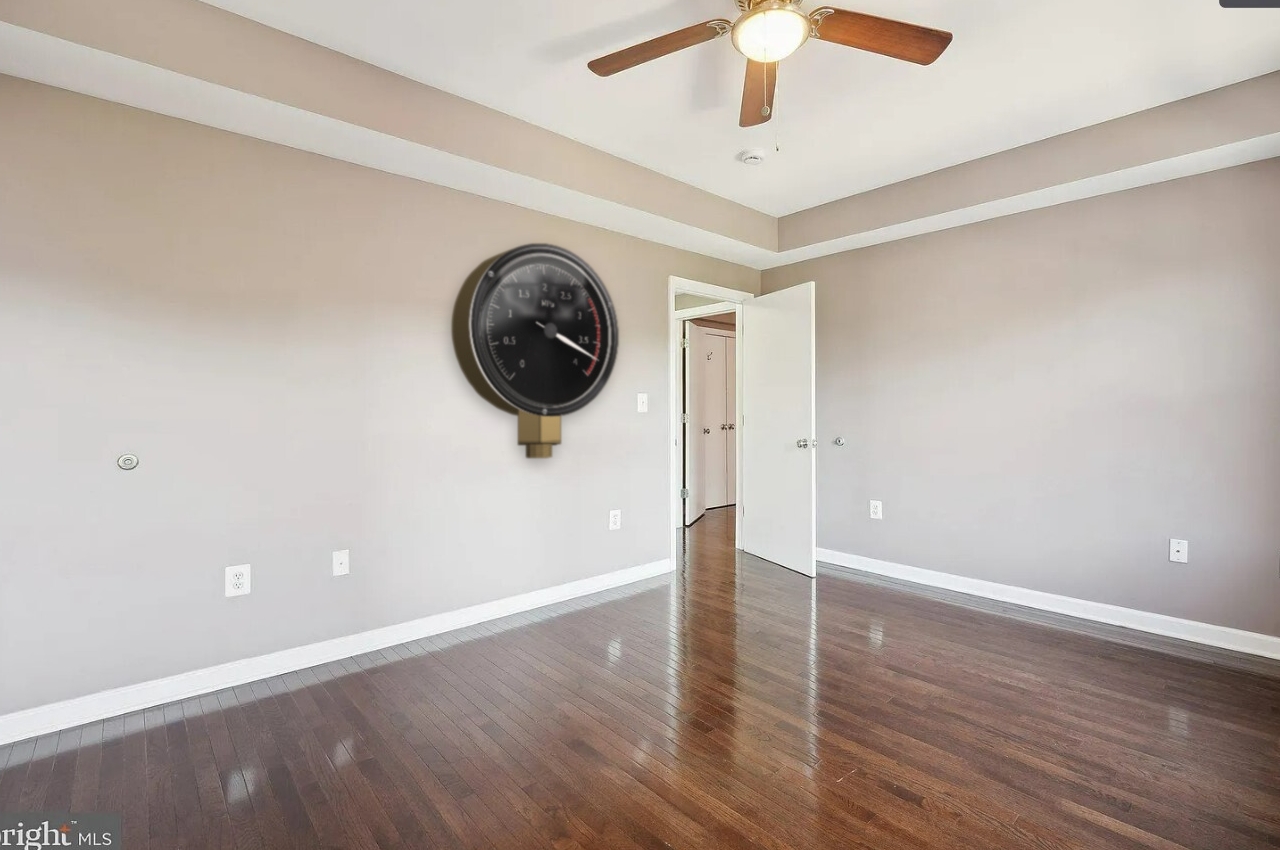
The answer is 3.75 MPa
